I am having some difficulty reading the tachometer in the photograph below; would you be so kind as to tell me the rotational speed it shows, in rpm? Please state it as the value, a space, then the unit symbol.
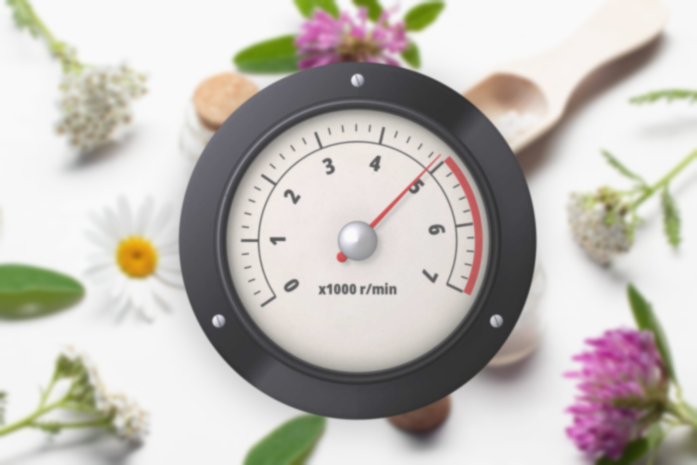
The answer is 4900 rpm
